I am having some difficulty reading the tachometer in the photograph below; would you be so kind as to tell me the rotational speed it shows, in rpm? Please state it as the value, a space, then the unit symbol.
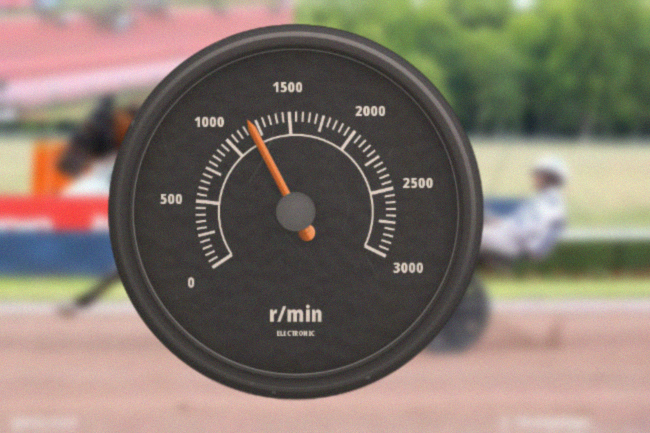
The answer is 1200 rpm
